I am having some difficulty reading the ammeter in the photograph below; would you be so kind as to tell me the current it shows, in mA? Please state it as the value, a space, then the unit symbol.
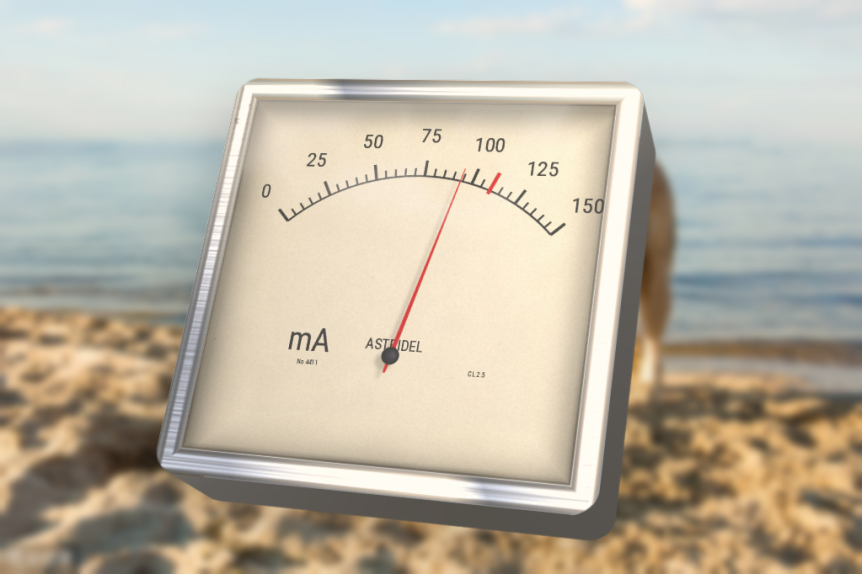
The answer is 95 mA
